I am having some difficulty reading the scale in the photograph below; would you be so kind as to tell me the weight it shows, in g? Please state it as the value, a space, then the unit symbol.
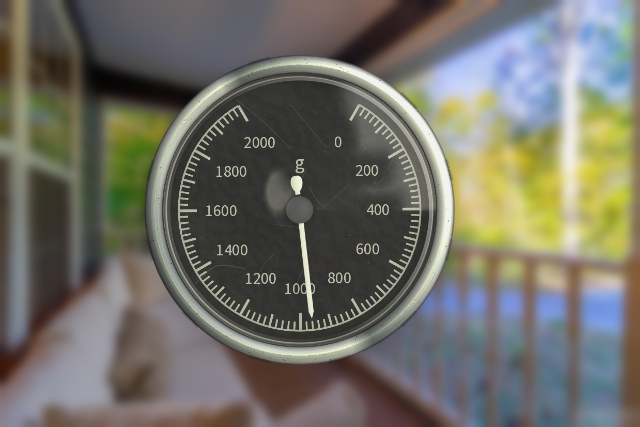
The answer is 960 g
